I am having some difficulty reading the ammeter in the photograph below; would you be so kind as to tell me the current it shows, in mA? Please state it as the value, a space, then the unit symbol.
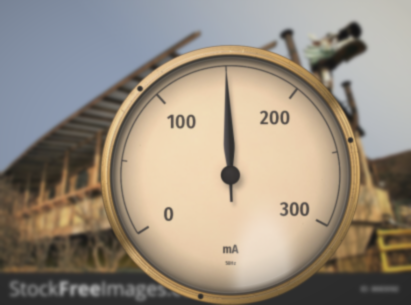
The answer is 150 mA
